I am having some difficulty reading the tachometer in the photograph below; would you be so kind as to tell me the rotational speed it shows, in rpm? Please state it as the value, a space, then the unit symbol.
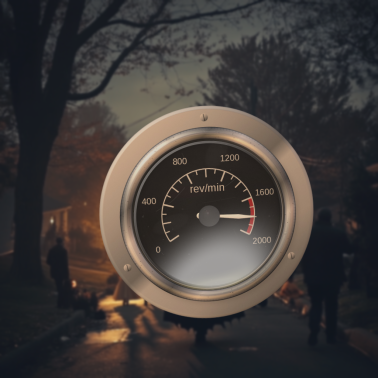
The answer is 1800 rpm
